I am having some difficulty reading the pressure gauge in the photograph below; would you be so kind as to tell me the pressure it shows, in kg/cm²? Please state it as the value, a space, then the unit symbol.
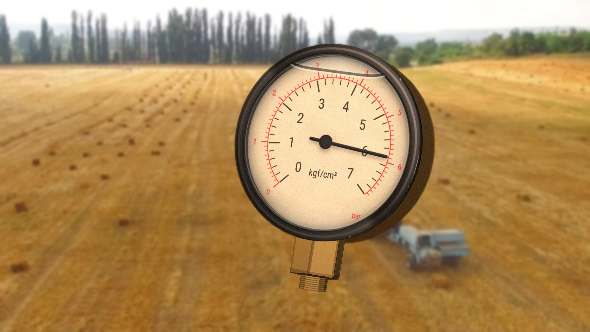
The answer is 6 kg/cm²
